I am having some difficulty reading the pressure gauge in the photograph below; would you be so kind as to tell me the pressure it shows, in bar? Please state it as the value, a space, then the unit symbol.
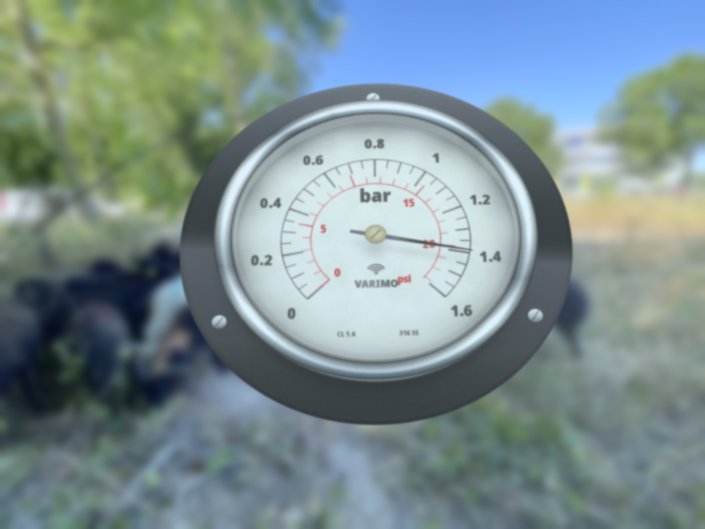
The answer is 1.4 bar
